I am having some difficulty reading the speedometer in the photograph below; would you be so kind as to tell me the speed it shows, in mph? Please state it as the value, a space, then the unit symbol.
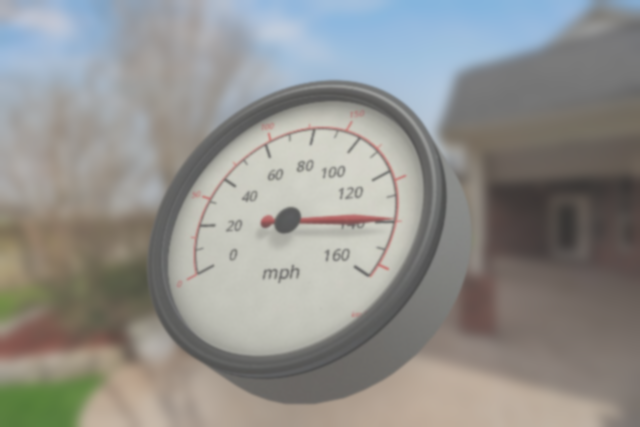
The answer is 140 mph
